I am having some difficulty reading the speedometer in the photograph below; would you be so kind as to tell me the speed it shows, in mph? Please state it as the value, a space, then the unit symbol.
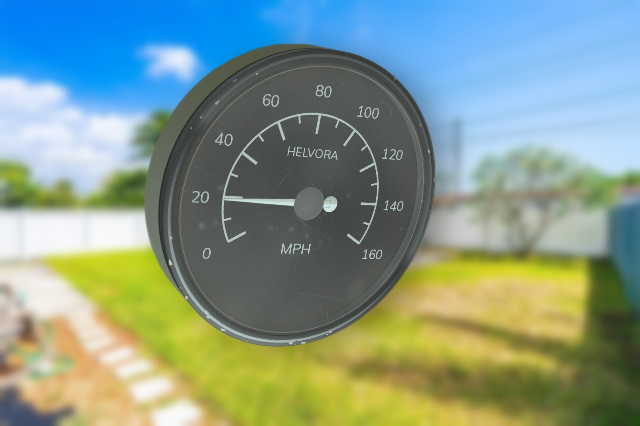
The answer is 20 mph
